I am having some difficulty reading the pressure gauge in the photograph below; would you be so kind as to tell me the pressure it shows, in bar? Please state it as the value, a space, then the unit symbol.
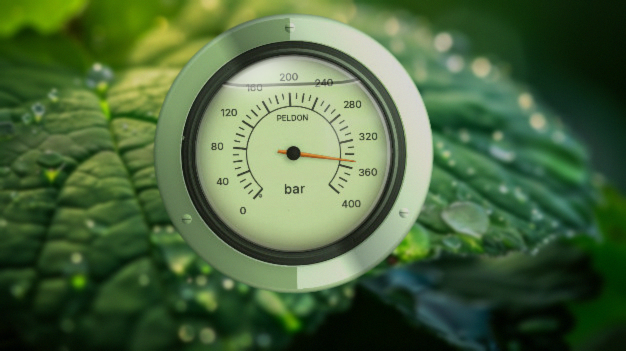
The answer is 350 bar
